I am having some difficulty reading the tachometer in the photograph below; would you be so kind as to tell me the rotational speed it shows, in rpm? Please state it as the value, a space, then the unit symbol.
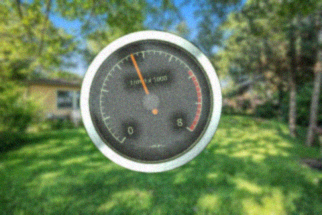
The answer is 3600 rpm
